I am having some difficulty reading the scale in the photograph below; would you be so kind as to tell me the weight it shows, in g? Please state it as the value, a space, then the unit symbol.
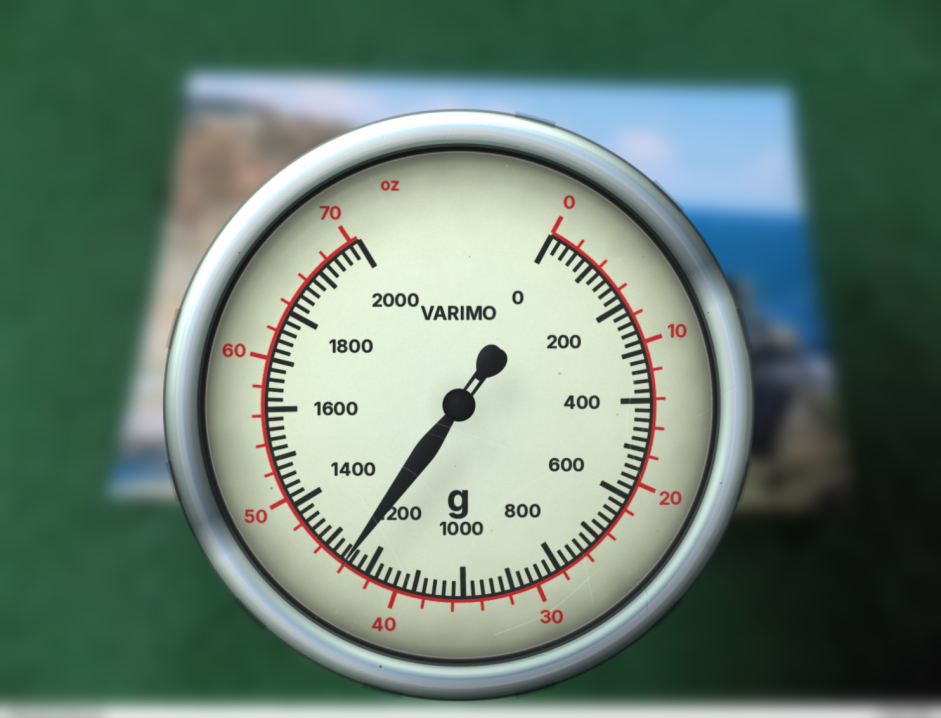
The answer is 1250 g
